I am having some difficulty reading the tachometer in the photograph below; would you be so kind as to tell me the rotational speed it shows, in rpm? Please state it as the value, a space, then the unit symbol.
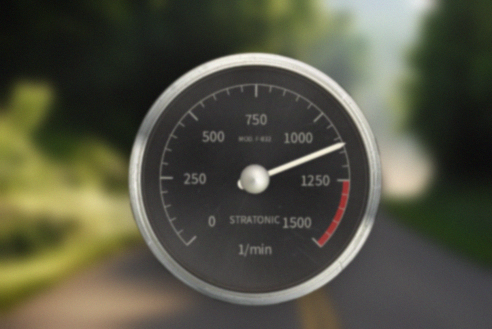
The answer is 1125 rpm
